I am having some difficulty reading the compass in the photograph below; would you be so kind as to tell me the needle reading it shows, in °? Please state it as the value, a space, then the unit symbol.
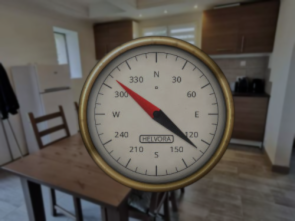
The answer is 310 °
